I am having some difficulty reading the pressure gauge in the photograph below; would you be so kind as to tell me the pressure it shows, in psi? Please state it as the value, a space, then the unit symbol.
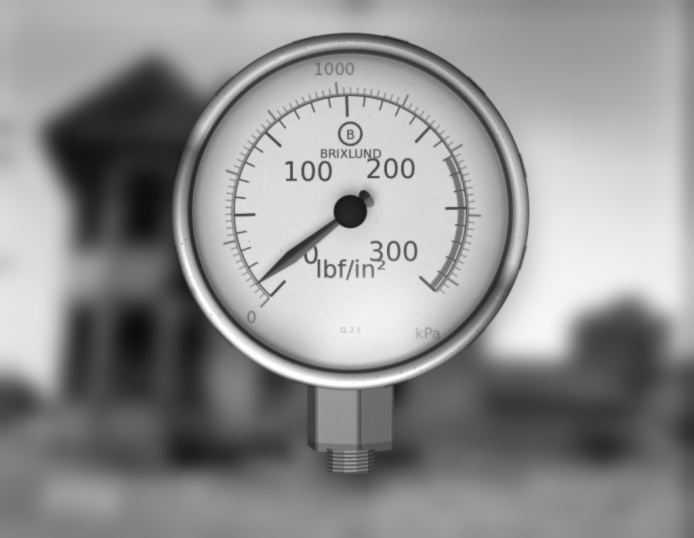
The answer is 10 psi
